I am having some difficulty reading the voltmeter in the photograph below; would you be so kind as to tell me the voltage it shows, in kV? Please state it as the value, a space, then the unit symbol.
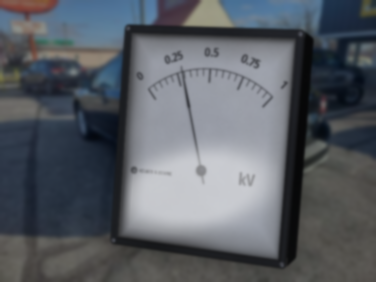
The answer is 0.3 kV
